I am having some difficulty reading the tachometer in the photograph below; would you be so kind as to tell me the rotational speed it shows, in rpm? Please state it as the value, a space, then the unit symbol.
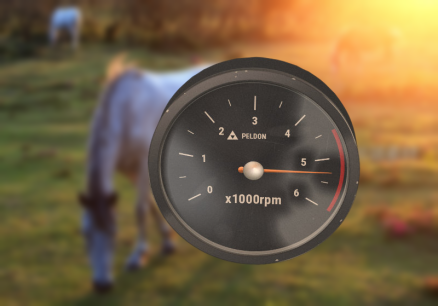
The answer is 5250 rpm
